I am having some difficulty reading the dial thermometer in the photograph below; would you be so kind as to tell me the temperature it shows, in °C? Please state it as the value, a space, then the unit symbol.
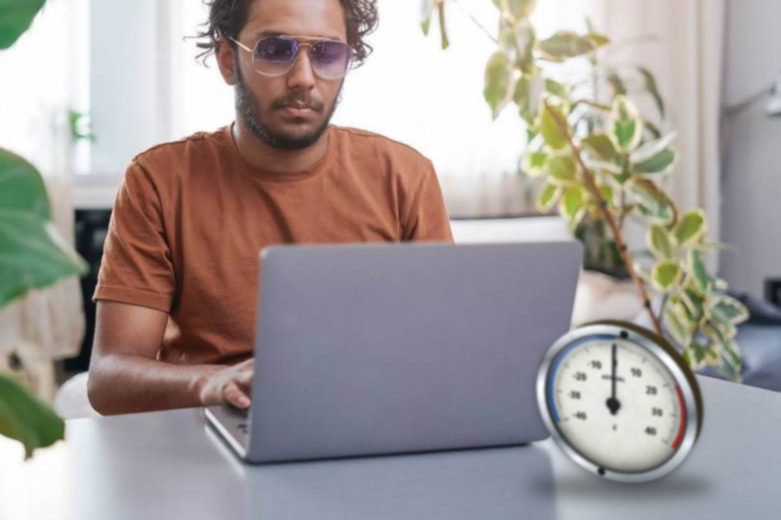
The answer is 0 °C
